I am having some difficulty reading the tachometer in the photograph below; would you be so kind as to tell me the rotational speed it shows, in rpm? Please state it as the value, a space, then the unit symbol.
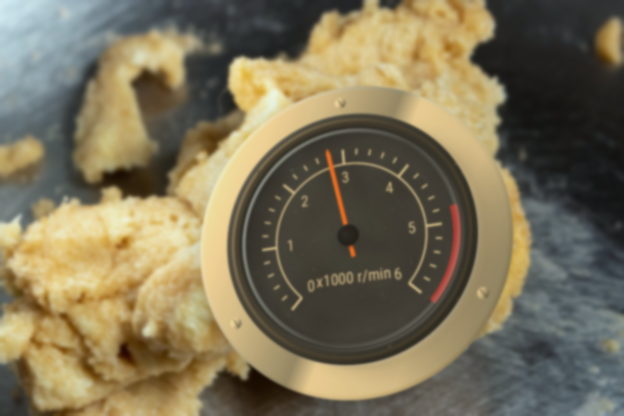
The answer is 2800 rpm
